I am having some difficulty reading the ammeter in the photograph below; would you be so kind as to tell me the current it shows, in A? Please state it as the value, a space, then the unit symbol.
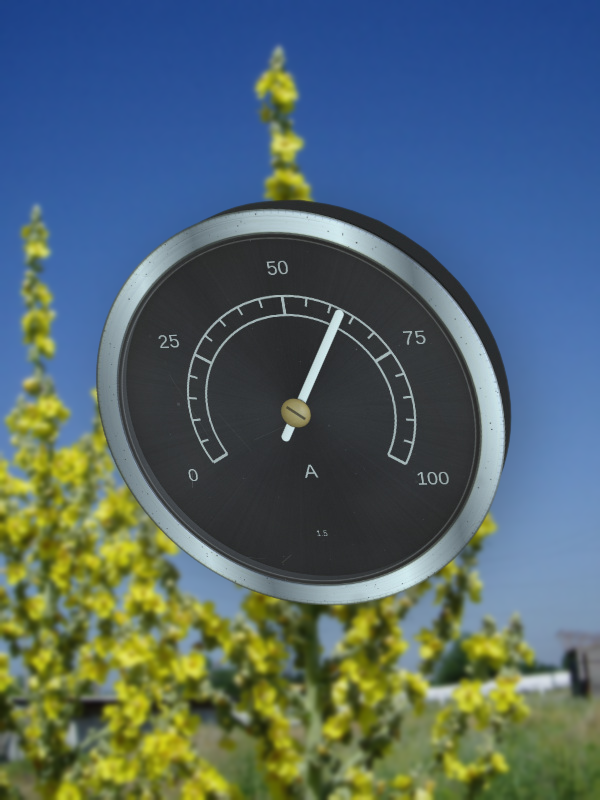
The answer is 62.5 A
